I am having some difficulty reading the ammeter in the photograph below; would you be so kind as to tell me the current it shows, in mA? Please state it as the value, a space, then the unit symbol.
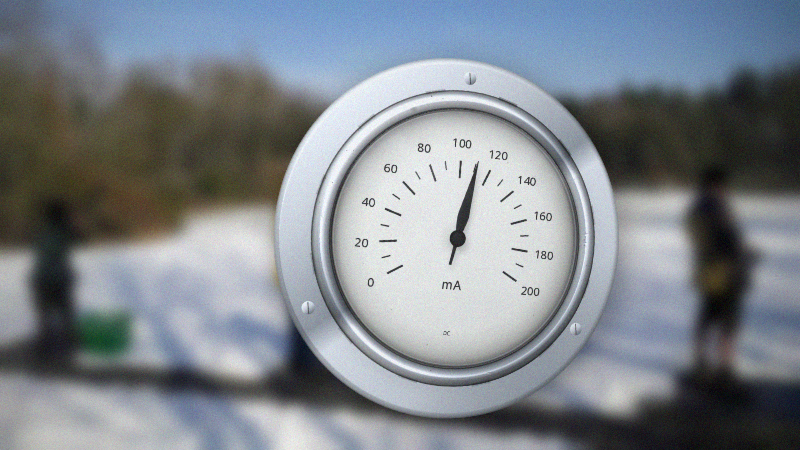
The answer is 110 mA
